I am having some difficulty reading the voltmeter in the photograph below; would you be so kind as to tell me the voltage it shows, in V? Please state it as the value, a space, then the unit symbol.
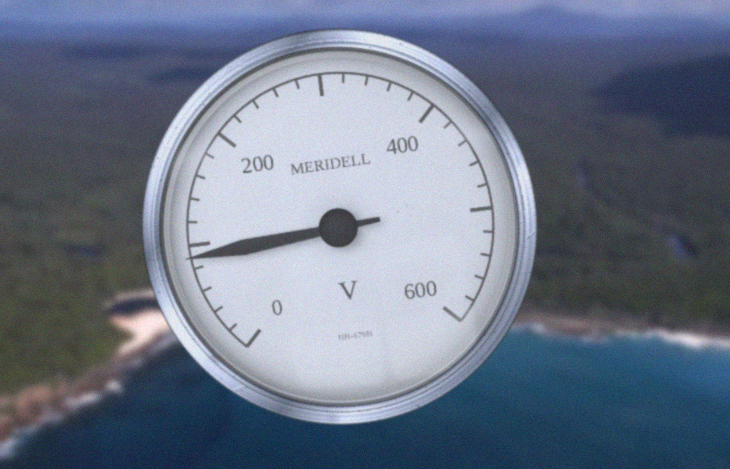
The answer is 90 V
